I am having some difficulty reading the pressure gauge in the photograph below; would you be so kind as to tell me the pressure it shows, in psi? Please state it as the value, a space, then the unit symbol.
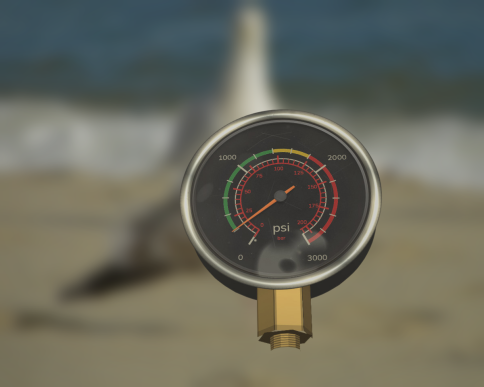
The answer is 200 psi
